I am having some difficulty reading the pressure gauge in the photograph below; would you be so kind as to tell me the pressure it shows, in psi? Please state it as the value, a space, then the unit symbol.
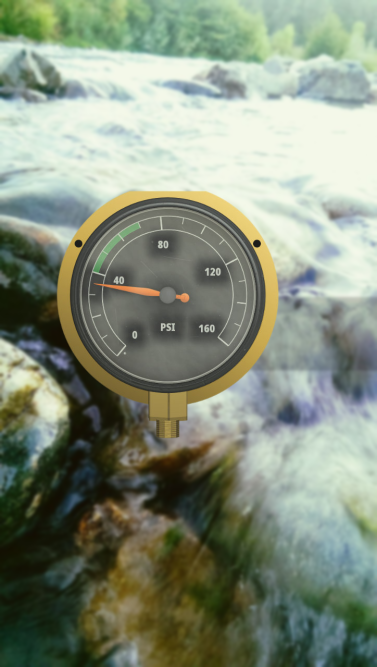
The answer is 35 psi
